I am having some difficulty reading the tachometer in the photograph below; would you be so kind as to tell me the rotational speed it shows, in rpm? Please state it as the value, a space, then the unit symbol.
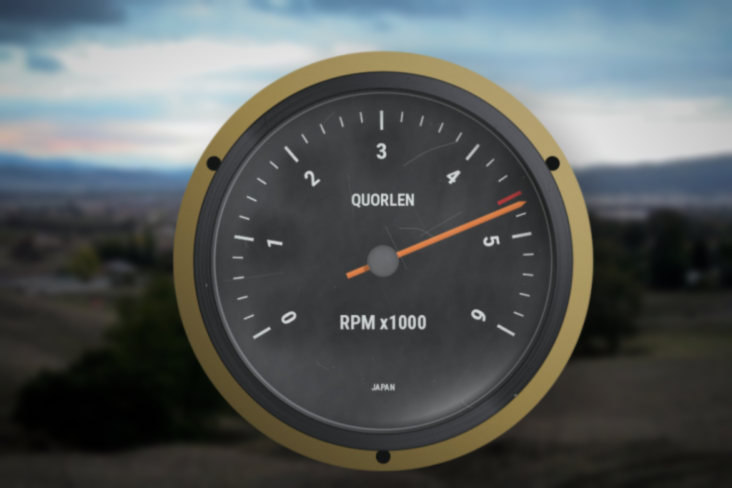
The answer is 4700 rpm
